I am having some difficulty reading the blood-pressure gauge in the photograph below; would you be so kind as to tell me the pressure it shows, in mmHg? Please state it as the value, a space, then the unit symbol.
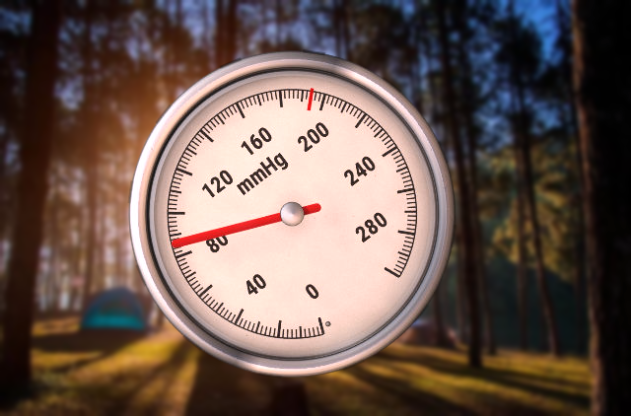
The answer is 86 mmHg
